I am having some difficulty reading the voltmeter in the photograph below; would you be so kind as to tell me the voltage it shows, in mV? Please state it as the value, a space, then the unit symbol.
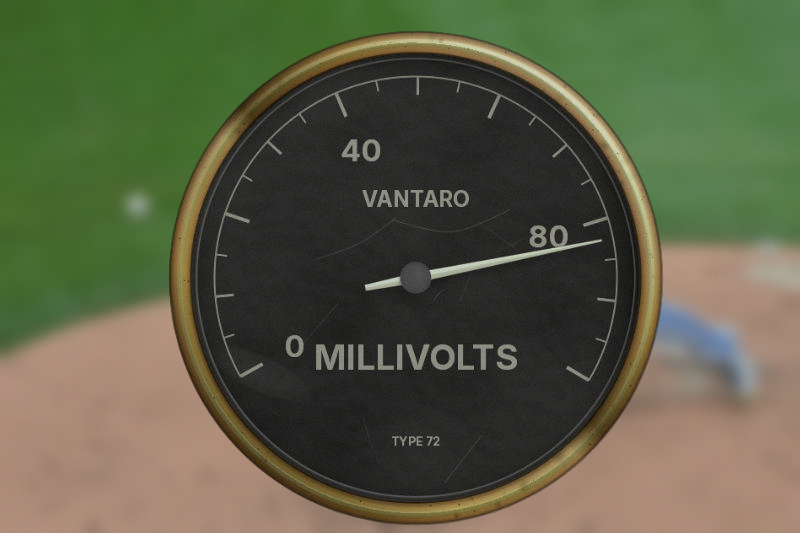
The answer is 82.5 mV
